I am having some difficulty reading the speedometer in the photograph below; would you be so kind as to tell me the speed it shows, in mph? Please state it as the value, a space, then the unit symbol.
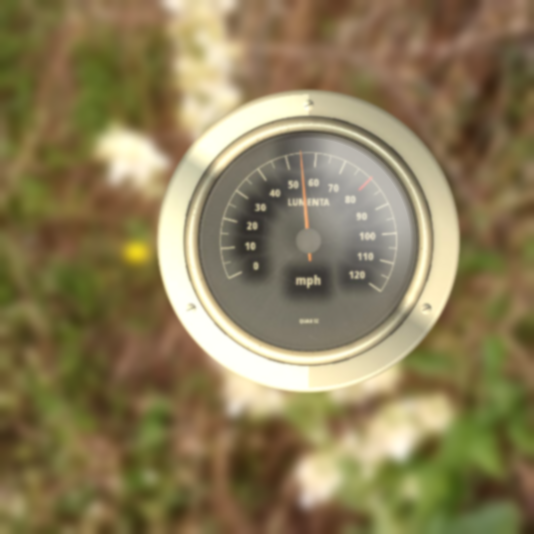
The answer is 55 mph
